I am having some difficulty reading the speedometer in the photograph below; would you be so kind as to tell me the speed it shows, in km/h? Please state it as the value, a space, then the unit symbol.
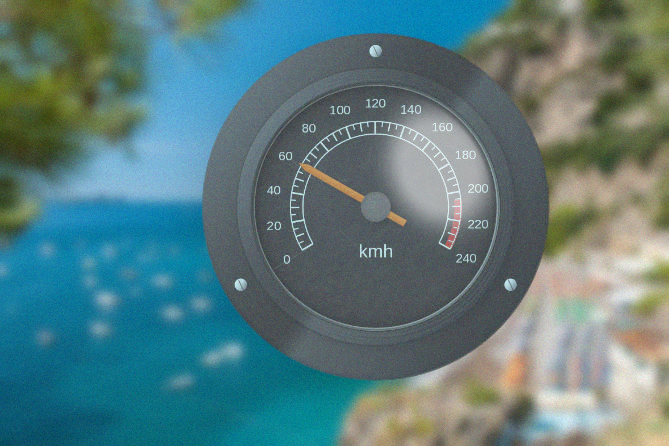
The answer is 60 km/h
